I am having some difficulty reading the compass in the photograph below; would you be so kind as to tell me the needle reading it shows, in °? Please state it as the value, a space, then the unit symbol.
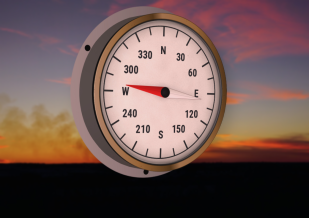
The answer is 277.5 °
